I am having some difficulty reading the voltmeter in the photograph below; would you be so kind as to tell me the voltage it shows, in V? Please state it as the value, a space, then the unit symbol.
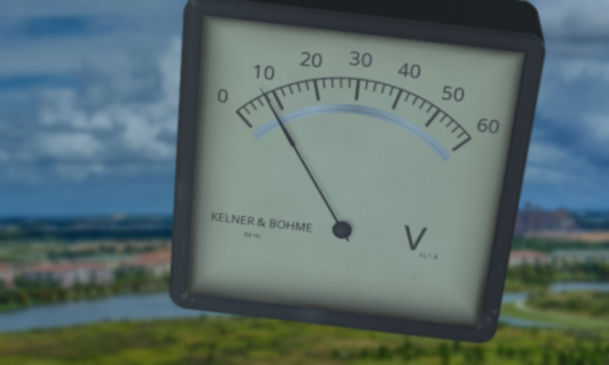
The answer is 8 V
